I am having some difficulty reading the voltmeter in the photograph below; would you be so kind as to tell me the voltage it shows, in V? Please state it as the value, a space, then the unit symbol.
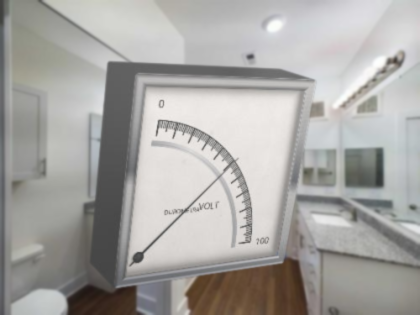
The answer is 50 V
